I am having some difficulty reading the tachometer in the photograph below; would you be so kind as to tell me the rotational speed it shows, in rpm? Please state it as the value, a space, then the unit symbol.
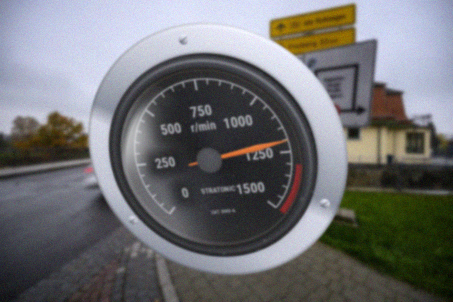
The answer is 1200 rpm
